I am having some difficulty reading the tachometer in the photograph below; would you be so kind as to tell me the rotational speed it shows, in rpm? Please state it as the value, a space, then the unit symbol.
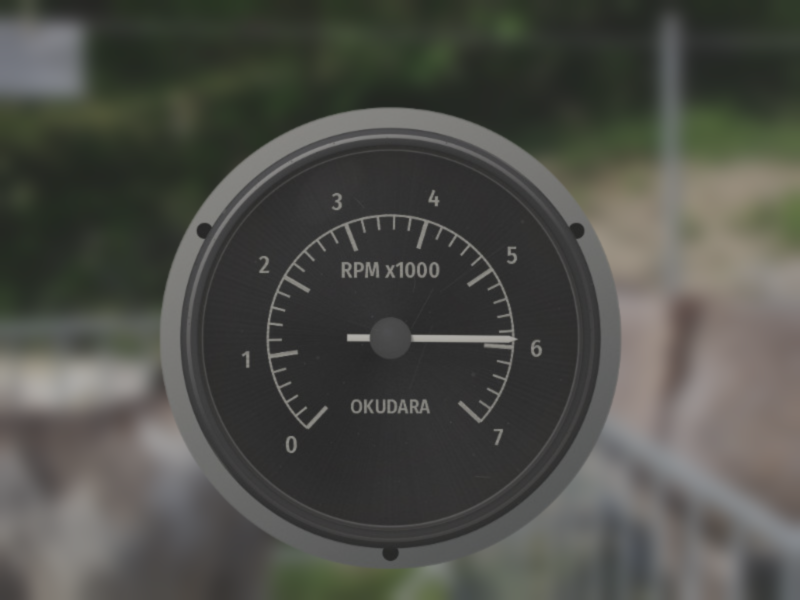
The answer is 5900 rpm
